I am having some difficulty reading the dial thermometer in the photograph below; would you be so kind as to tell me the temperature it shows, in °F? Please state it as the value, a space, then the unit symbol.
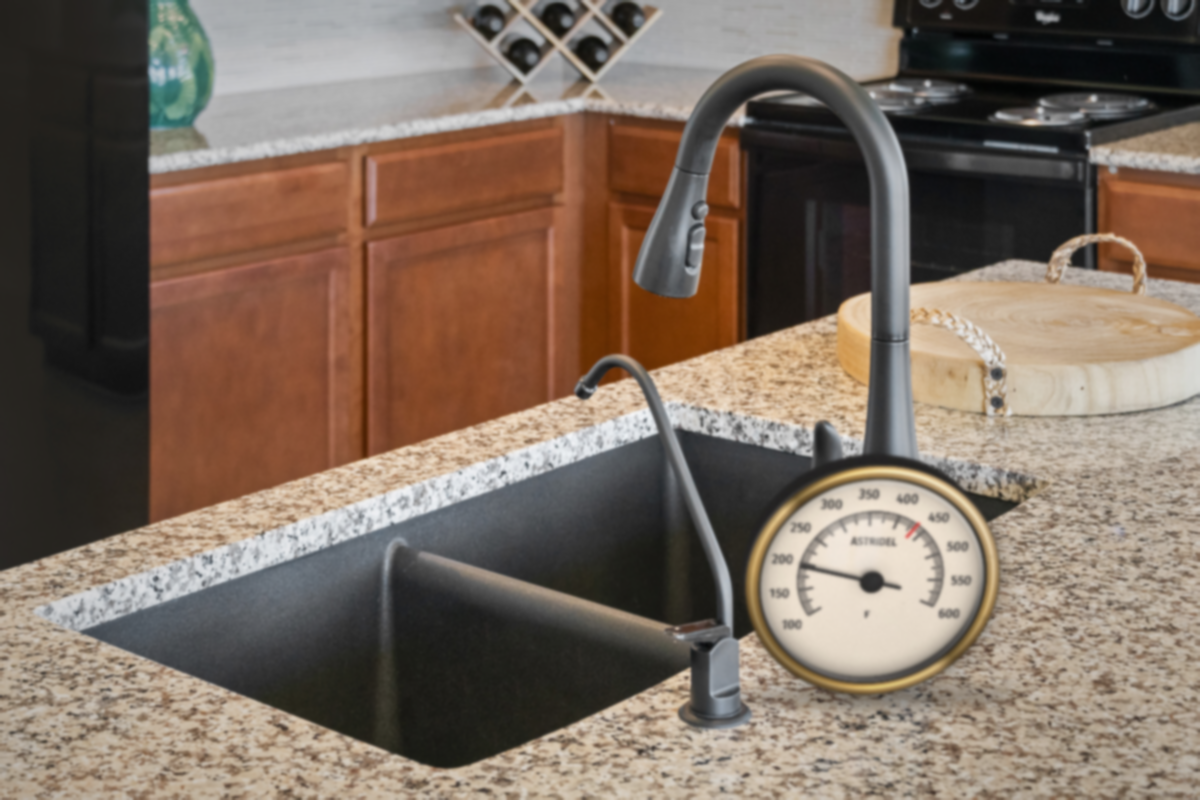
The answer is 200 °F
